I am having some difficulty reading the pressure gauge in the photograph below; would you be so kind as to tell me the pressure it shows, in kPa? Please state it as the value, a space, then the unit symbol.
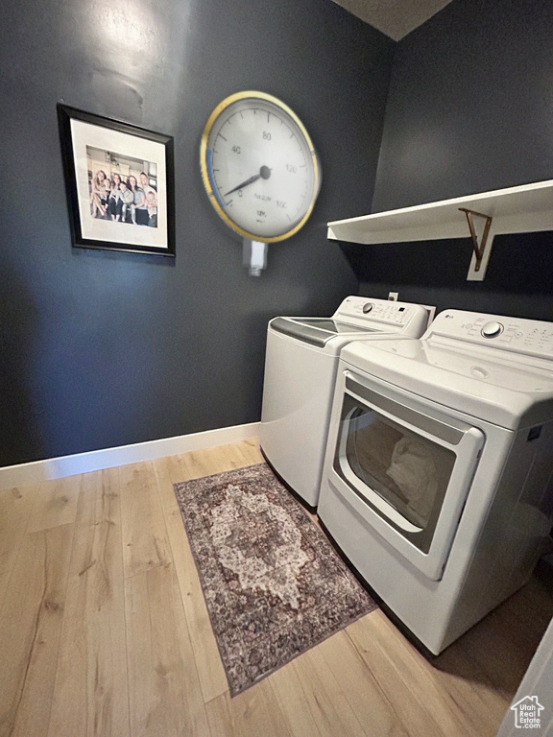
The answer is 5 kPa
